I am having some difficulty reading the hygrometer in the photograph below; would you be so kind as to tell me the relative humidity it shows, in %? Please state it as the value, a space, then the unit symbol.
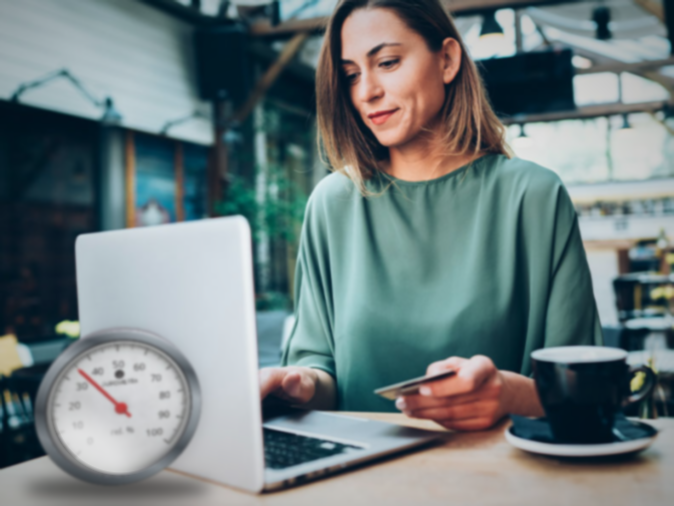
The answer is 35 %
